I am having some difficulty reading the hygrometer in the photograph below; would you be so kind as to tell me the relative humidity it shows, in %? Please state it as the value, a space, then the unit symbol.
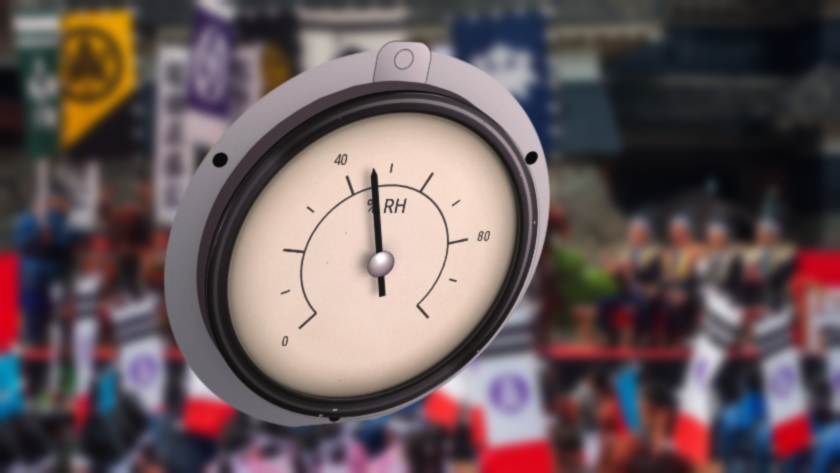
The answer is 45 %
